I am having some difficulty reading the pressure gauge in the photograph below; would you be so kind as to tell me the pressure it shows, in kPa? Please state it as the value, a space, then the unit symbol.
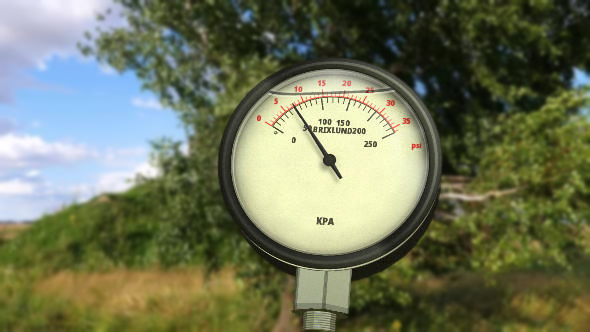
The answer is 50 kPa
